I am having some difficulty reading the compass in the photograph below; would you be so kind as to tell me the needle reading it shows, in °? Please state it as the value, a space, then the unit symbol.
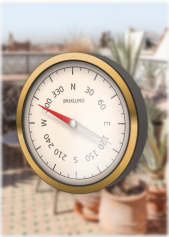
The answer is 295 °
